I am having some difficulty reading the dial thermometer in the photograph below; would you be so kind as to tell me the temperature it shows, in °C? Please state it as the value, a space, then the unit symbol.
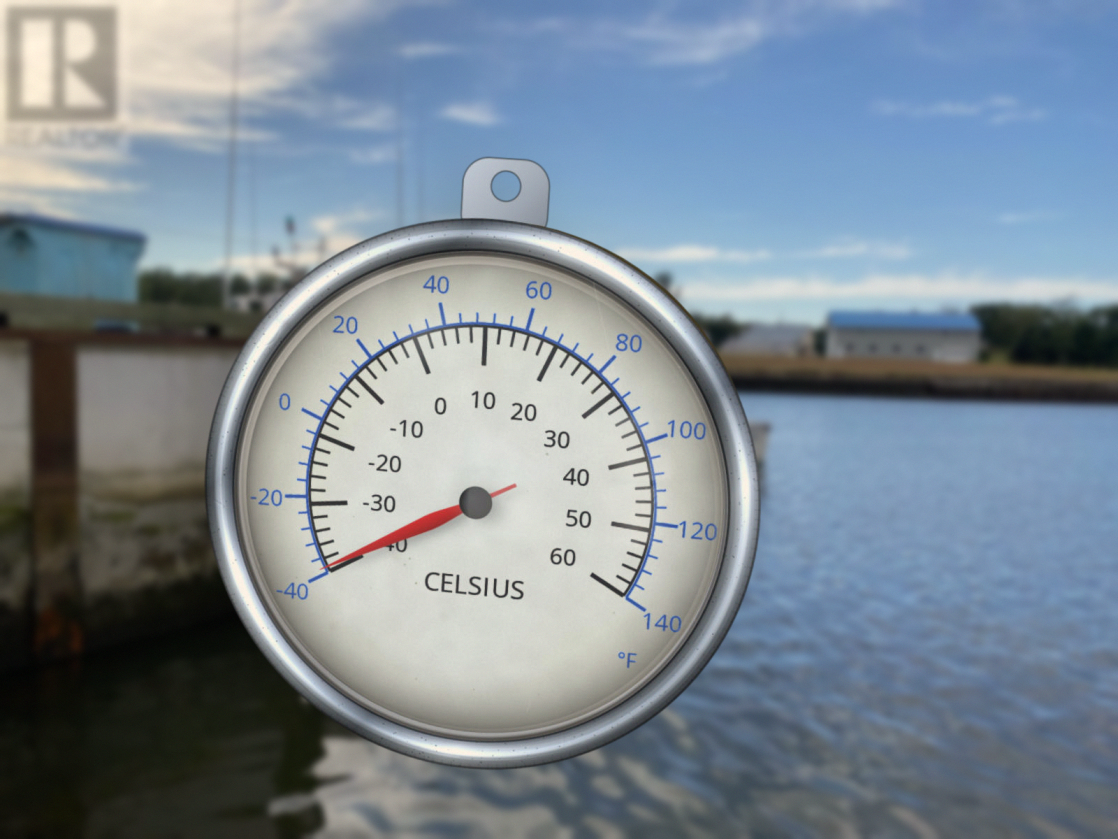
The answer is -39 °C
